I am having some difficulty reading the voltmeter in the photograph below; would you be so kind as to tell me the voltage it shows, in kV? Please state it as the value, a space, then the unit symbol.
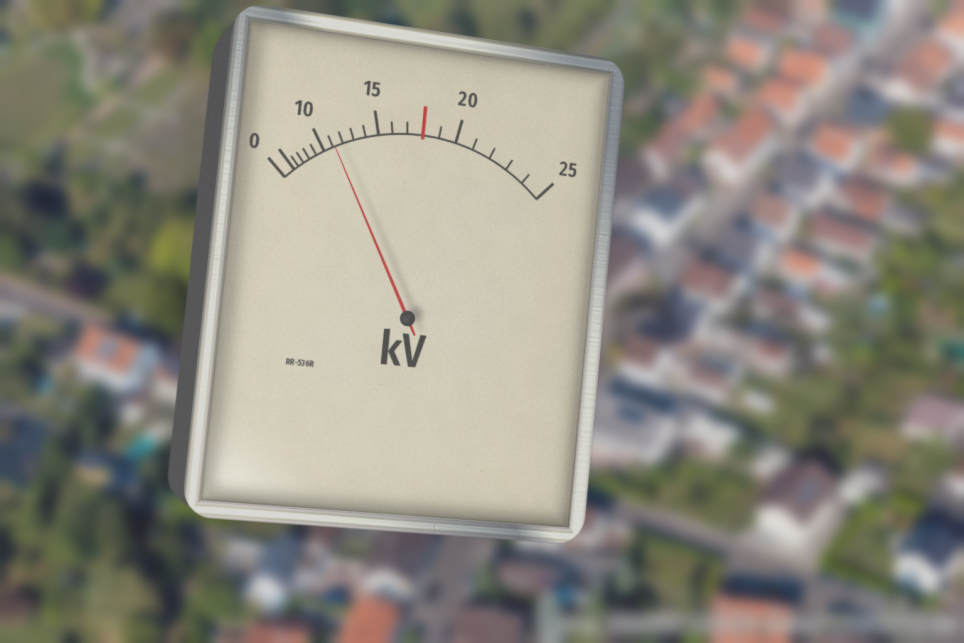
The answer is 11 kV
